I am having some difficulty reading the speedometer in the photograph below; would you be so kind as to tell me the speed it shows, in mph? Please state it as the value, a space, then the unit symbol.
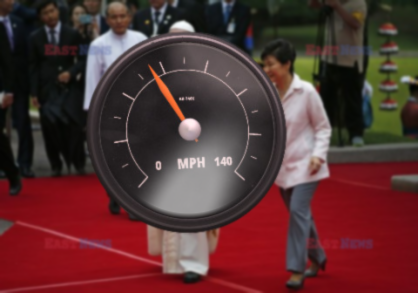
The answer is 55 mph
